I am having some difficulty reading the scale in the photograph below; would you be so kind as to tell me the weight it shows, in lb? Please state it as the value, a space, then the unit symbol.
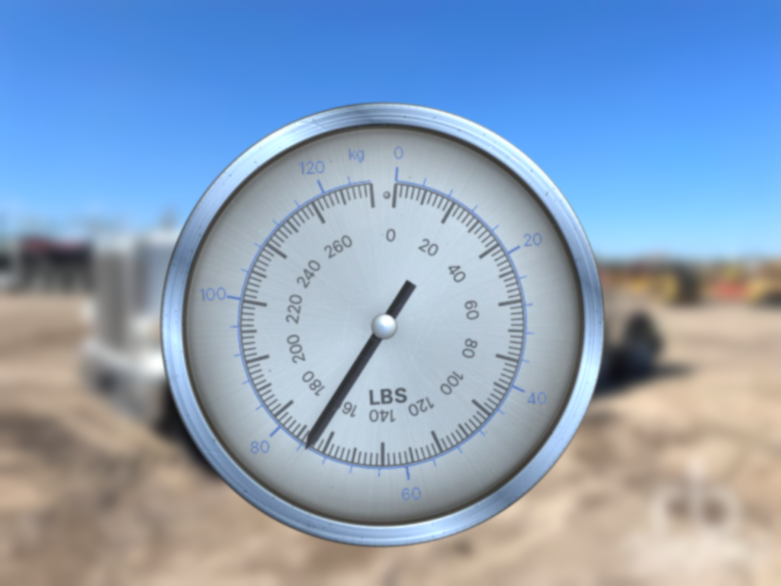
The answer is 166 lb
